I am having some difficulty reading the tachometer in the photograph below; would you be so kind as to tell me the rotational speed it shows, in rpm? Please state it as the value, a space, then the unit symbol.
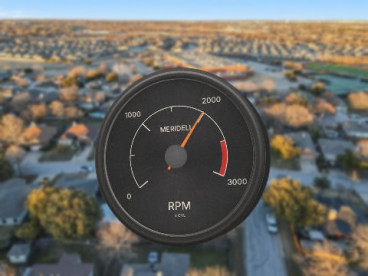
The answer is 2000 rpm
